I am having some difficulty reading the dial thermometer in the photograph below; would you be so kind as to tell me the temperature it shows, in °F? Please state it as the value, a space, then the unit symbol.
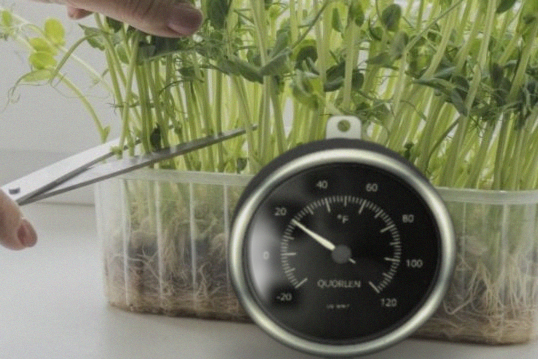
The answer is 20 °F
